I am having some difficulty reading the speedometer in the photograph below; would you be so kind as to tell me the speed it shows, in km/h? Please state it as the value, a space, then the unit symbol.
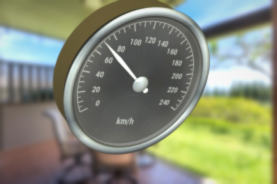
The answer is 70 km/h
